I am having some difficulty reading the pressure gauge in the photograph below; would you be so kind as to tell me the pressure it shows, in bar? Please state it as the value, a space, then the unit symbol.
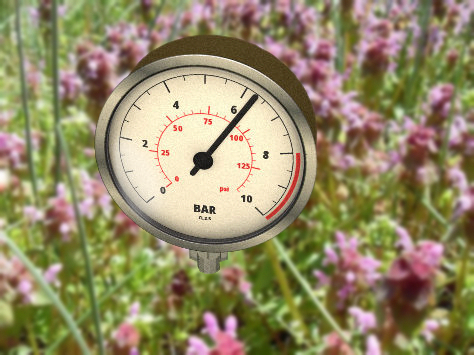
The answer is 6.25 bar
